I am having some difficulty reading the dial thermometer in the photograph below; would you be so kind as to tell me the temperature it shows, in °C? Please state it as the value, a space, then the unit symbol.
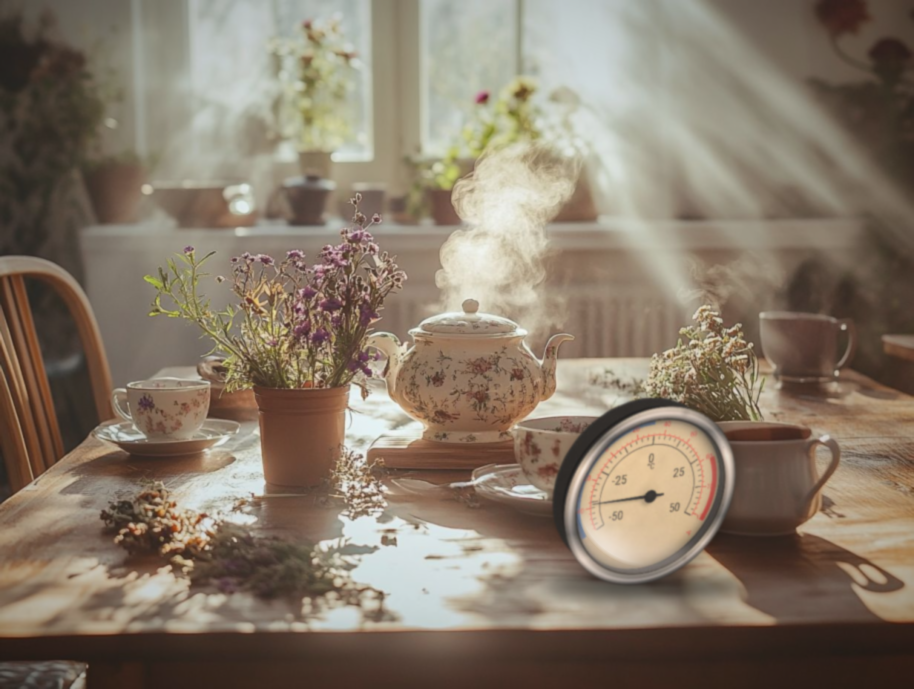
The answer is -37.5 °C
